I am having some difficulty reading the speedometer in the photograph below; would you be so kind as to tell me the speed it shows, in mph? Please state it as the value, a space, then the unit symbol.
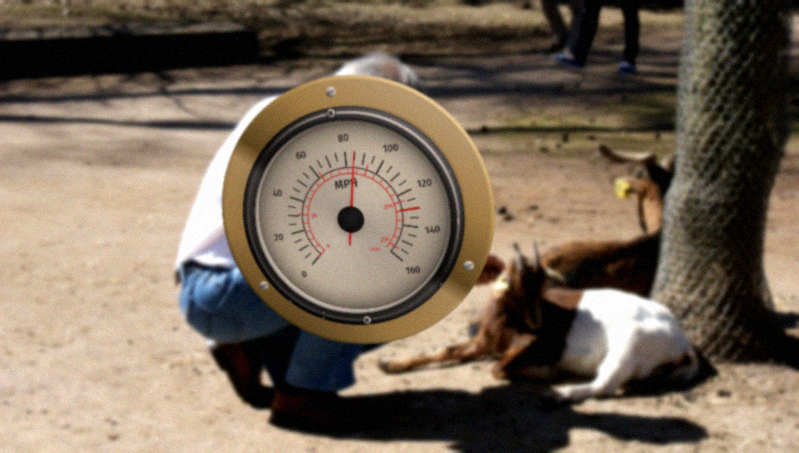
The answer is 85 mph
